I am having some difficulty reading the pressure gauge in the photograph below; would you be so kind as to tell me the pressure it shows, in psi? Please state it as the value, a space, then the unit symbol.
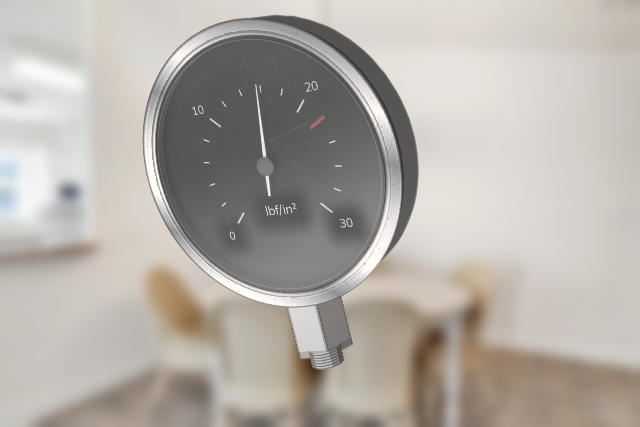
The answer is 16 psi
